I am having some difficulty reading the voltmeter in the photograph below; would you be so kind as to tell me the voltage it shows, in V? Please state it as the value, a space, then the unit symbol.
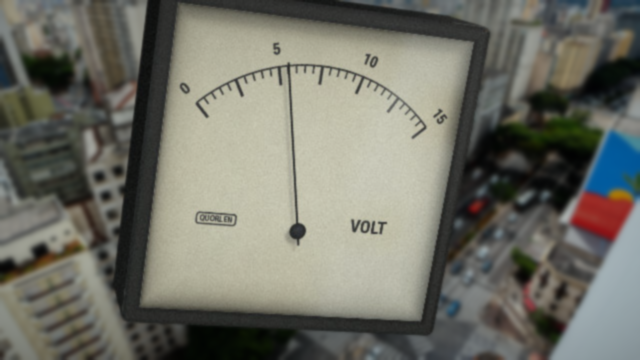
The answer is 5.5 V
